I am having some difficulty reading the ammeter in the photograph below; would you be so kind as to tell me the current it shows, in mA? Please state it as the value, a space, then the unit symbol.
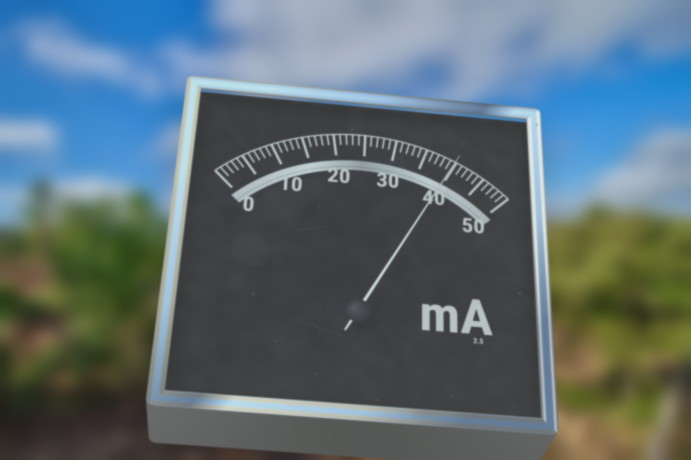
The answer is 40 mA
